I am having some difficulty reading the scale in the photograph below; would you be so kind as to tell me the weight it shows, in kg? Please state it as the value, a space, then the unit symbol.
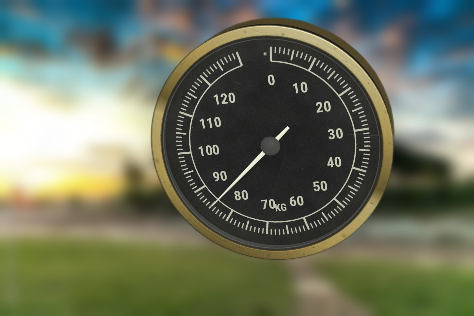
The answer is 85 kg
